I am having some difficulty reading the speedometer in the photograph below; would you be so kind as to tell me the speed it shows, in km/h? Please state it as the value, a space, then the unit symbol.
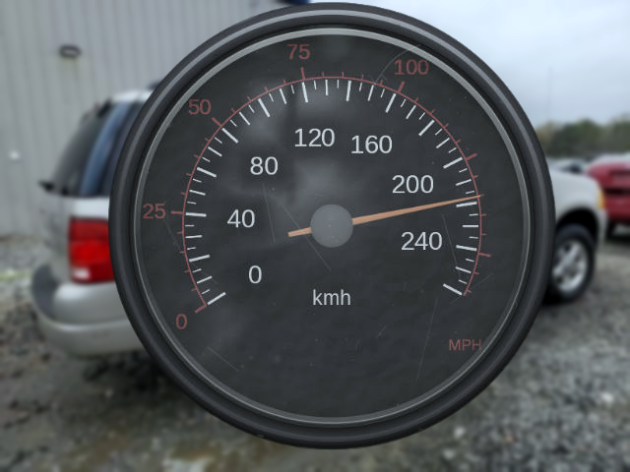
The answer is 217.5 km/h
